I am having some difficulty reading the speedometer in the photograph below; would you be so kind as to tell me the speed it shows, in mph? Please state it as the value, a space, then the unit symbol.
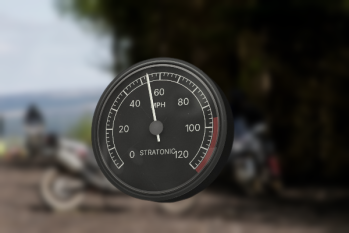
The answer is 54 mph
